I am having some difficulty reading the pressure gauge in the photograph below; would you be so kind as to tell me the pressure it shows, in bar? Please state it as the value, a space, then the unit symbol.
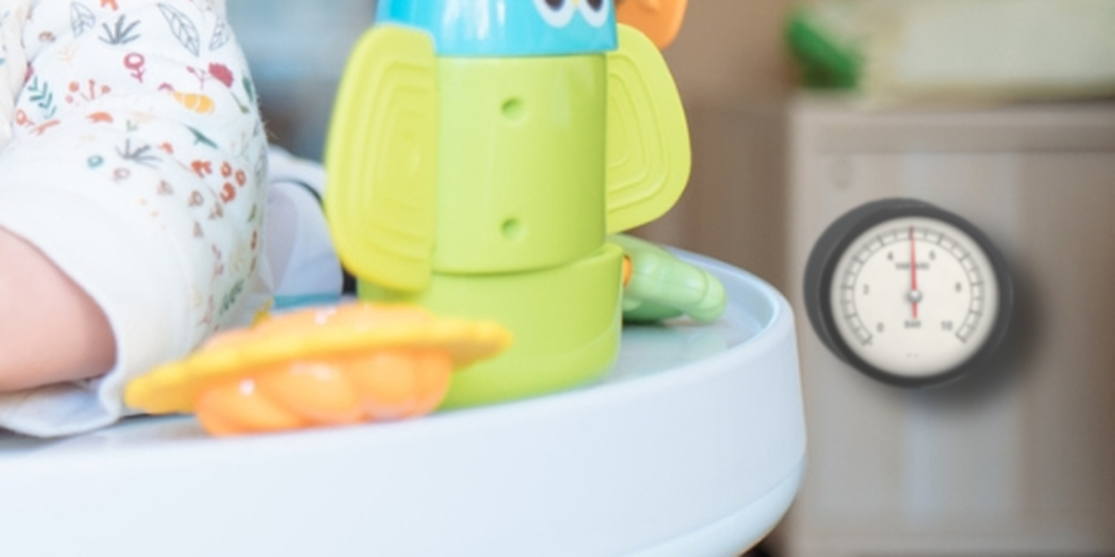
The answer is 5 bar
